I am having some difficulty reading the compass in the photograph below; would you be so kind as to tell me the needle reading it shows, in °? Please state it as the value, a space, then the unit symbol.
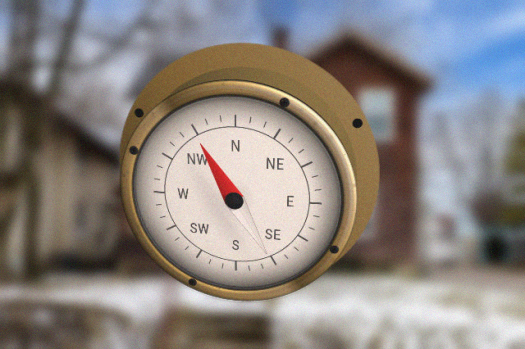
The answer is 330 °
